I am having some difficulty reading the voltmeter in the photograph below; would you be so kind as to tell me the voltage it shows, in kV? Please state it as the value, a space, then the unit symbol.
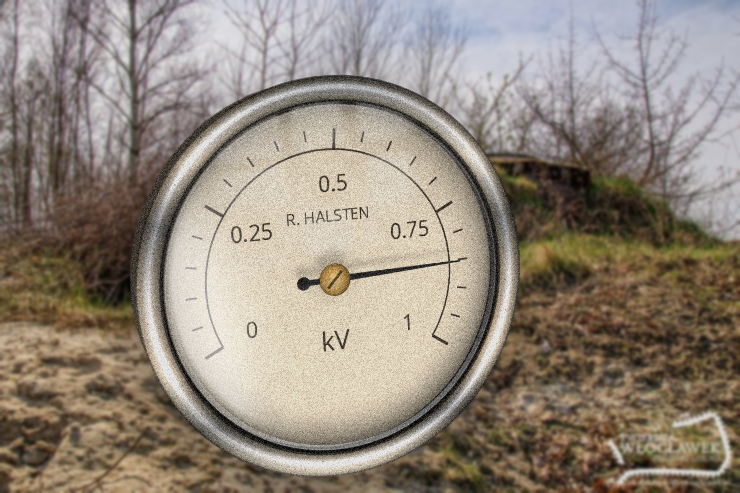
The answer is 0.85 kV
